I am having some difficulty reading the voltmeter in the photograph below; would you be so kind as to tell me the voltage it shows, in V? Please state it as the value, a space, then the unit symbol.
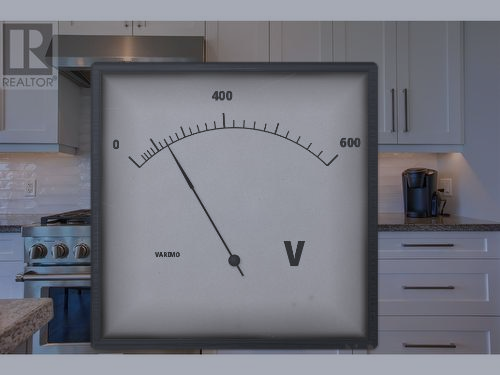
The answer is 240 V
